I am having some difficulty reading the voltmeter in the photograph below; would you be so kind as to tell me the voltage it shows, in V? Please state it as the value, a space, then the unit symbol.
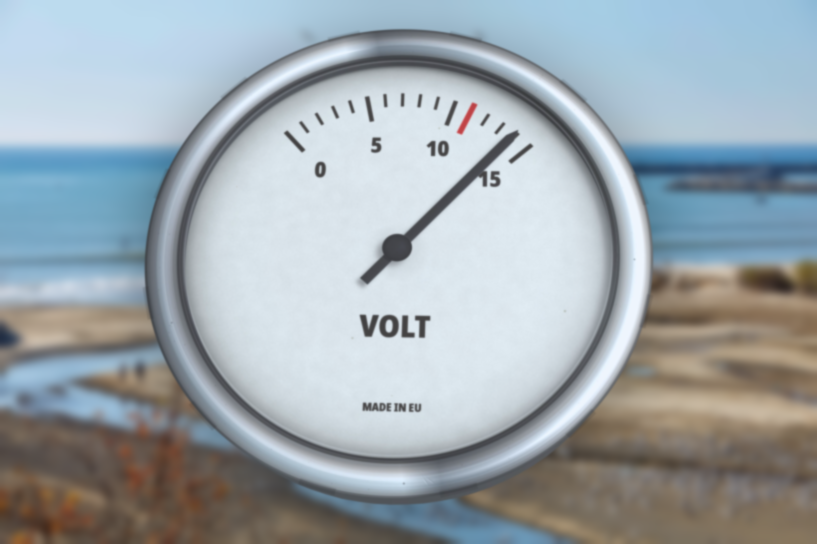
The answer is 14 V
